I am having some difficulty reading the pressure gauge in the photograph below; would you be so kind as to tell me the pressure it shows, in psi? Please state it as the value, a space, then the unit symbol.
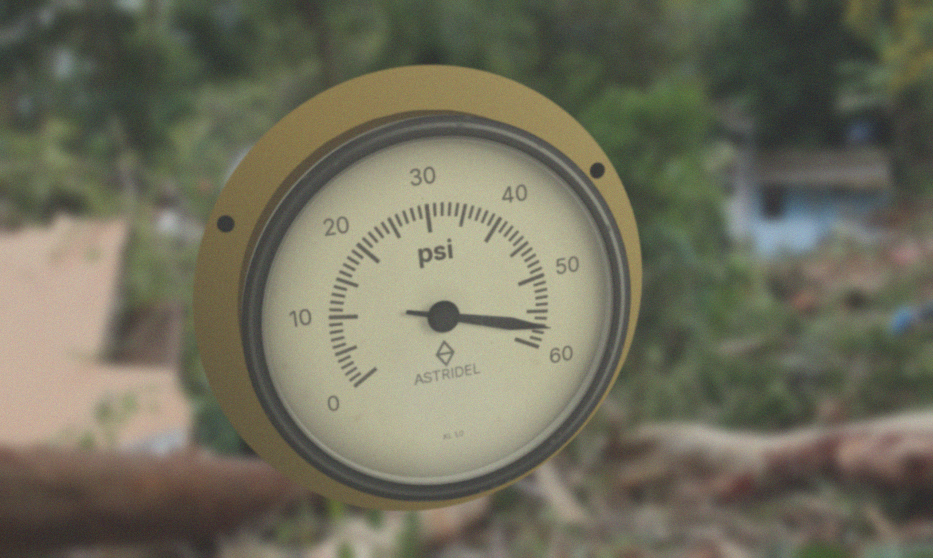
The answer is 57 psi
